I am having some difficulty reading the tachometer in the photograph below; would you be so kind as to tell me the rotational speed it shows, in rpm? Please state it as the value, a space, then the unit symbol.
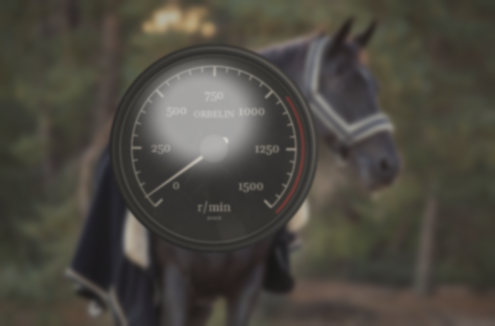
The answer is 50 rpm
